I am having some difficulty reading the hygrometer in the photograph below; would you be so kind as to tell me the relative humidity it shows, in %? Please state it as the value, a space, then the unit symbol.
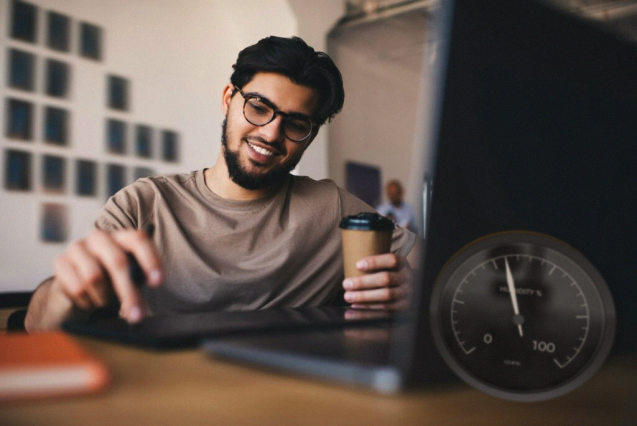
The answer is 44 %
